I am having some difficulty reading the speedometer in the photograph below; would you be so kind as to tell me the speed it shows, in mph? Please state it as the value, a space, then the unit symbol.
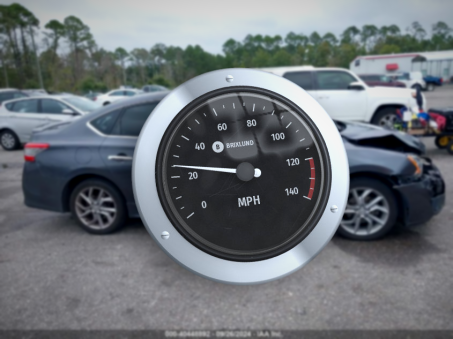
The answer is 25 mph
